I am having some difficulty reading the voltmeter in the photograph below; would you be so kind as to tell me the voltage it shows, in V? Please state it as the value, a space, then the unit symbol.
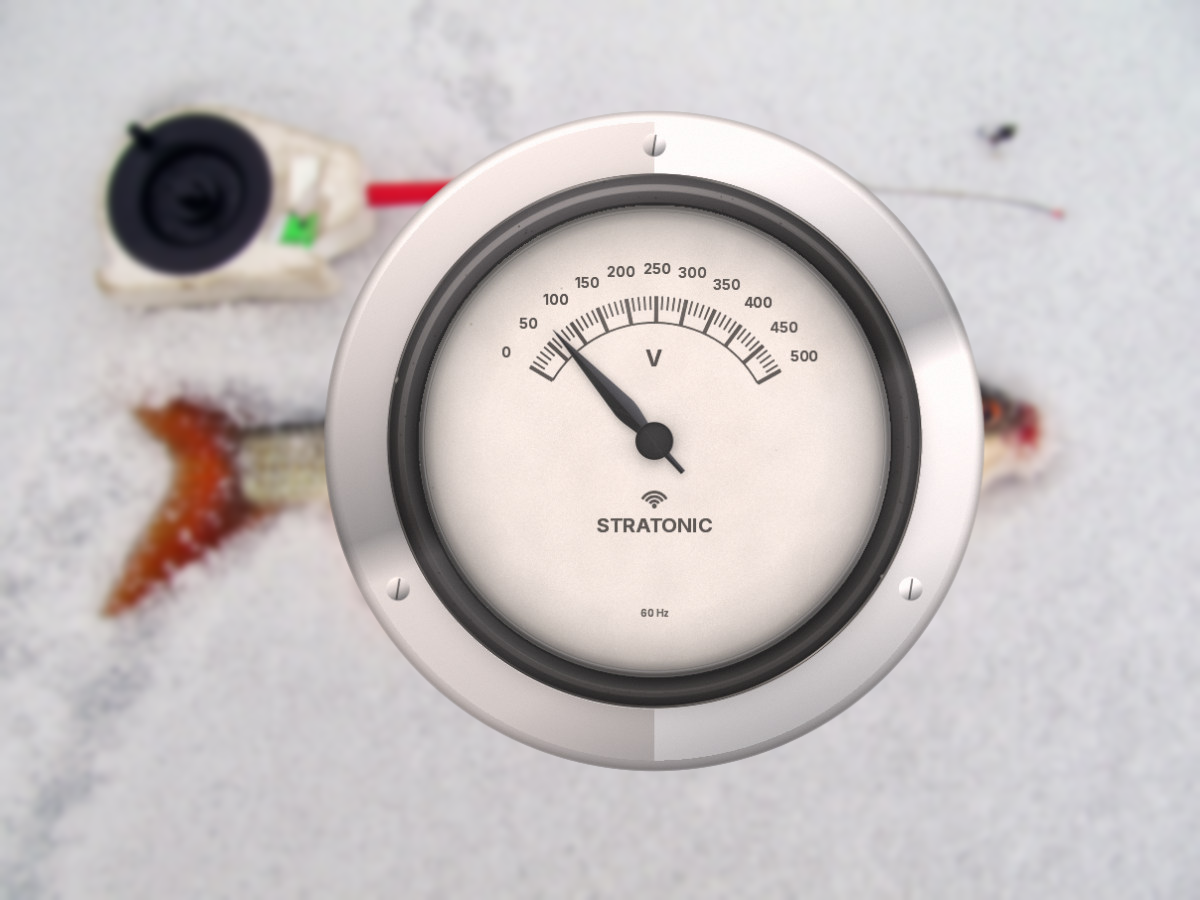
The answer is 70 V
